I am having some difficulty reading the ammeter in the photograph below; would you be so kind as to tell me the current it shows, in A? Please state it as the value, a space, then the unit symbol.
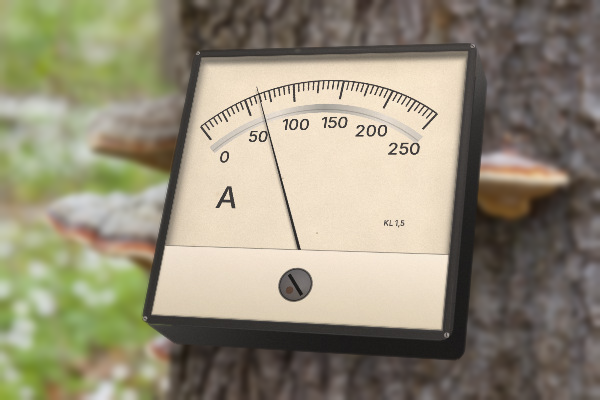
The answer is 65 A
